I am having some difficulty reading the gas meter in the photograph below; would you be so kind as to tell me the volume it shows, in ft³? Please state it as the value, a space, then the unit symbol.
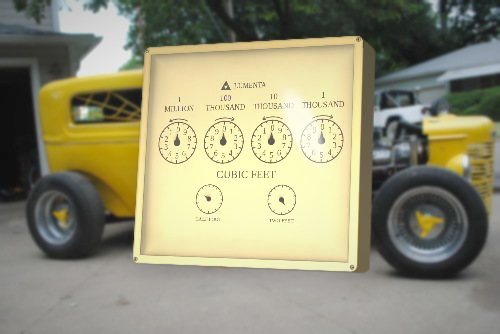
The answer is 0 ft³
